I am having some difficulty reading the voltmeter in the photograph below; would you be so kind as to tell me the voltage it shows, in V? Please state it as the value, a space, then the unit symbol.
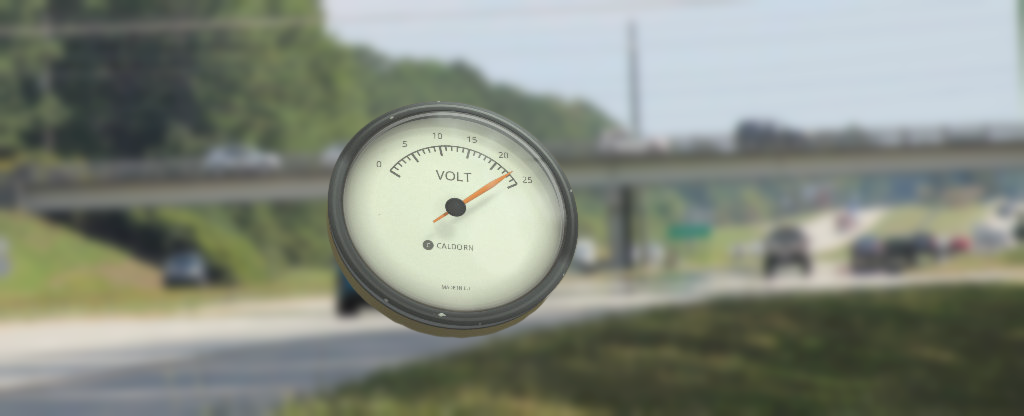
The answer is 23 V
